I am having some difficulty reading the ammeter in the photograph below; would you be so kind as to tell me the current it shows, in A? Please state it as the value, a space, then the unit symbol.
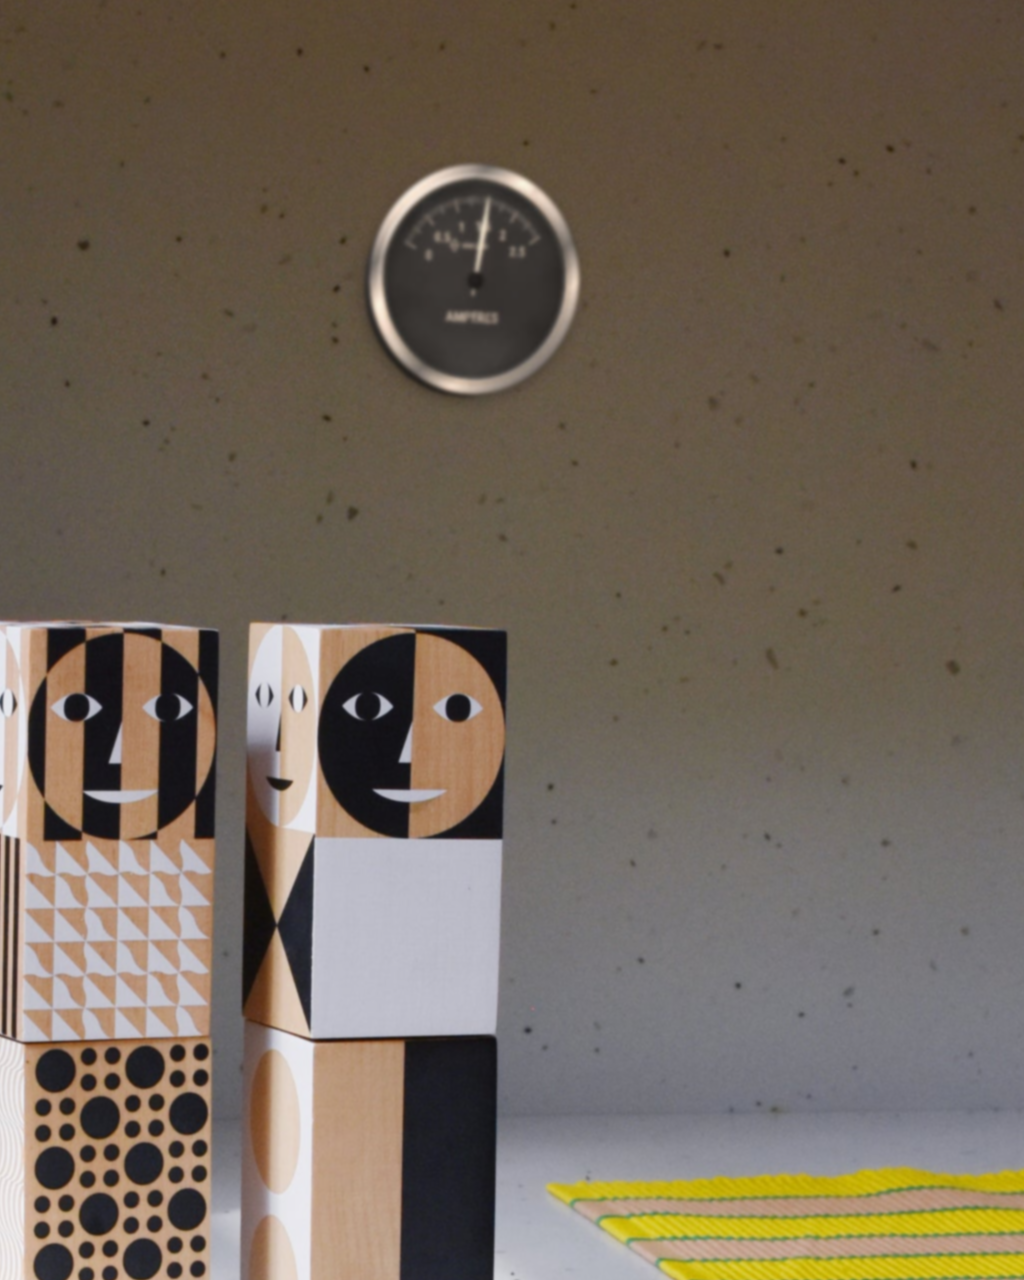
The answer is 1.5 A
